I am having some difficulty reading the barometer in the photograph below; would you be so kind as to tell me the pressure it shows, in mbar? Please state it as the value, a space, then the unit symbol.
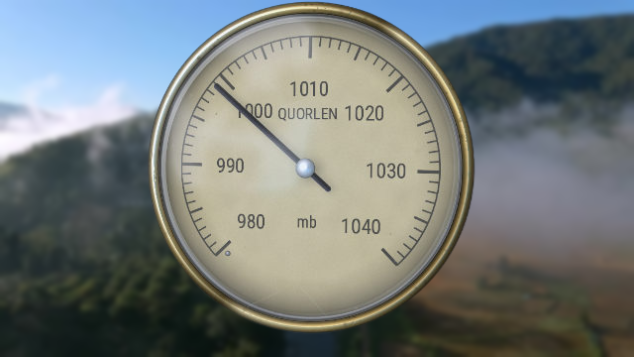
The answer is 999 mbar
